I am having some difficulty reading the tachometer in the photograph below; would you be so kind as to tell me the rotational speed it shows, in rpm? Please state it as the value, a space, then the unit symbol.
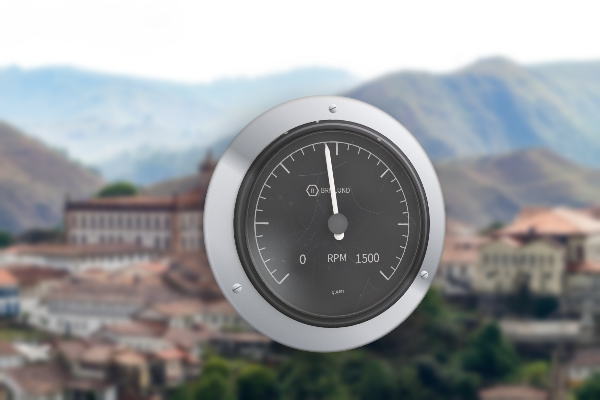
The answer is 700 rpm
